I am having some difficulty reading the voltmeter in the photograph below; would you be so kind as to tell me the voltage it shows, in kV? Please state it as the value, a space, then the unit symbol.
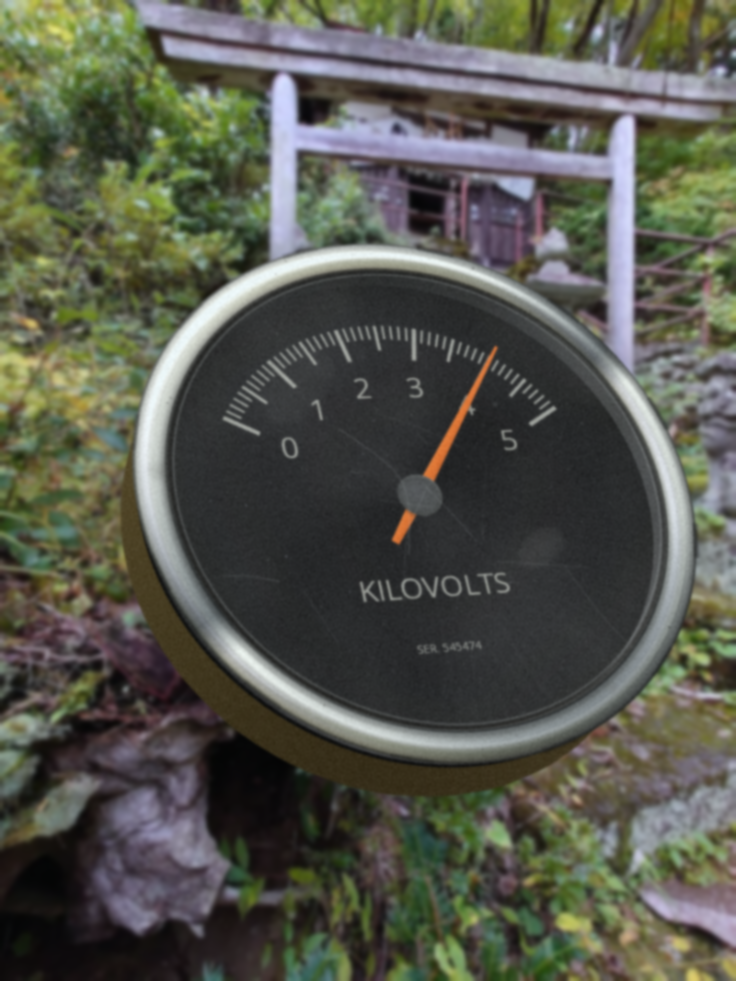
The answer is 4 kV
